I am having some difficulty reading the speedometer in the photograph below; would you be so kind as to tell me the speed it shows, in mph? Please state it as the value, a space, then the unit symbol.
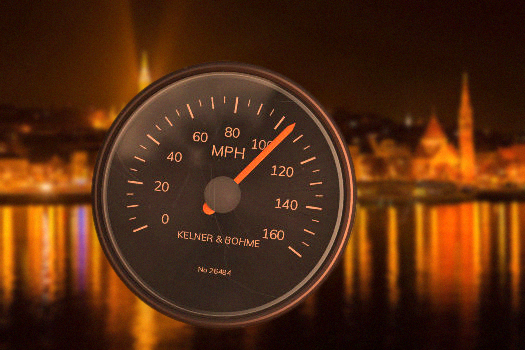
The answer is 105 mph
